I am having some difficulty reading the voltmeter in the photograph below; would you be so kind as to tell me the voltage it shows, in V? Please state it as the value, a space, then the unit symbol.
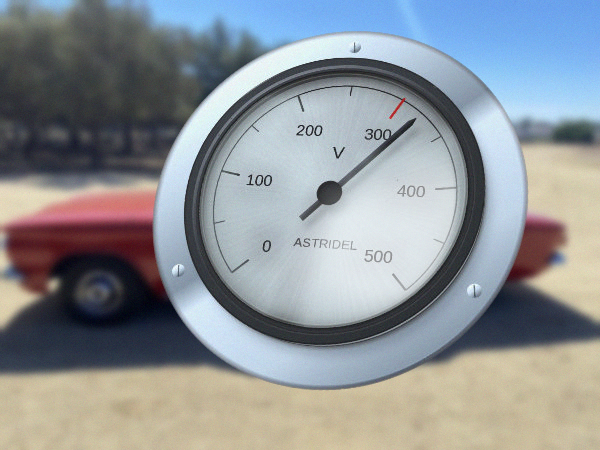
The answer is 325 V
